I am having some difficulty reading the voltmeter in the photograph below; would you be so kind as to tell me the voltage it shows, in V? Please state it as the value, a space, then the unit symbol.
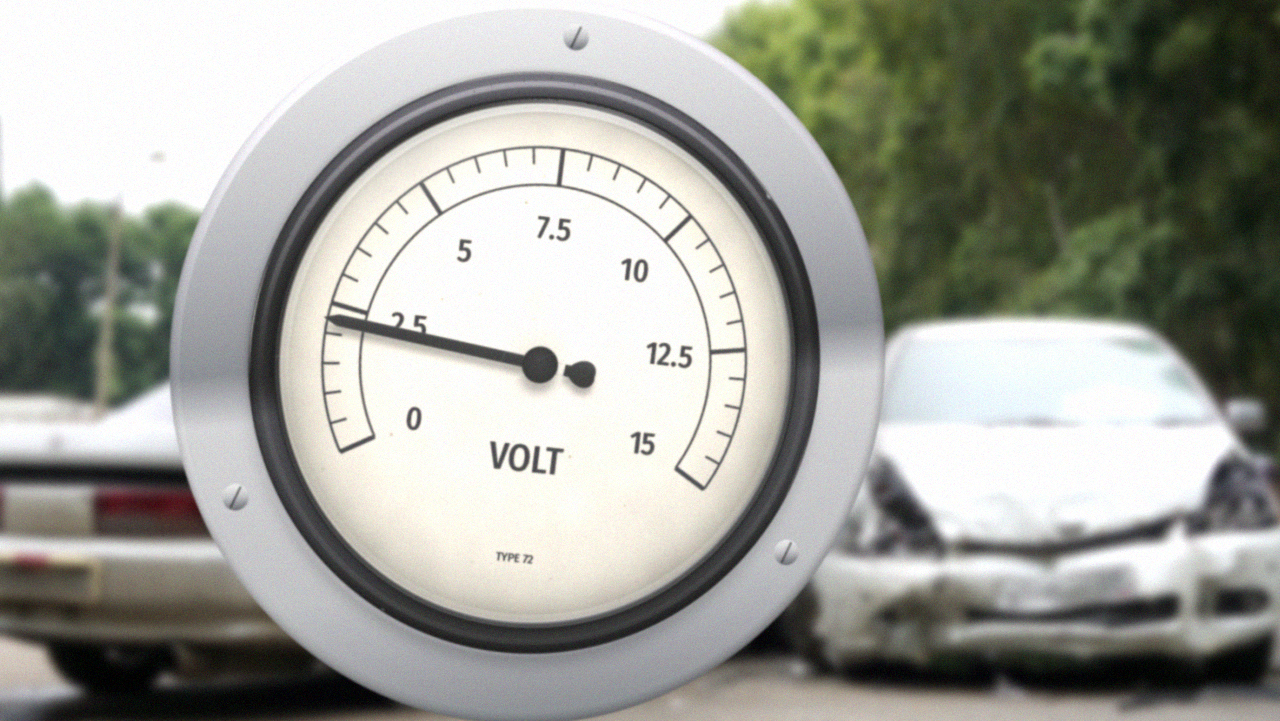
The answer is 2.25 V
